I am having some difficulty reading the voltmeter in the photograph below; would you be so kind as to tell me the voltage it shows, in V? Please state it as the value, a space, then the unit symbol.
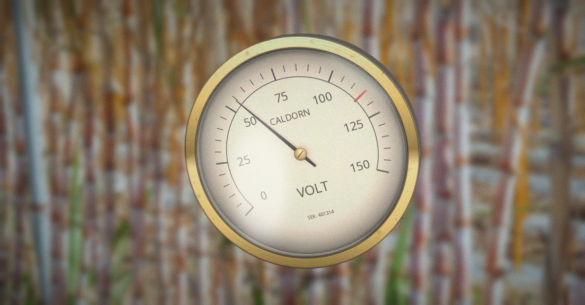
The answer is 55 V
